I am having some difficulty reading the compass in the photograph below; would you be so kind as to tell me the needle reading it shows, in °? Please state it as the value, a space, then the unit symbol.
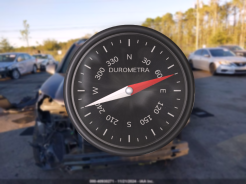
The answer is 70 °
